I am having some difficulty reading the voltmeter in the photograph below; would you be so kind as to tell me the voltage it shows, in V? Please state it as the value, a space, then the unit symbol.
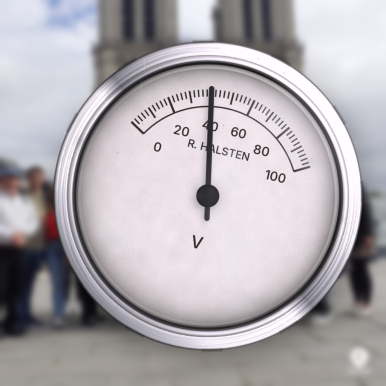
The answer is 40 V
